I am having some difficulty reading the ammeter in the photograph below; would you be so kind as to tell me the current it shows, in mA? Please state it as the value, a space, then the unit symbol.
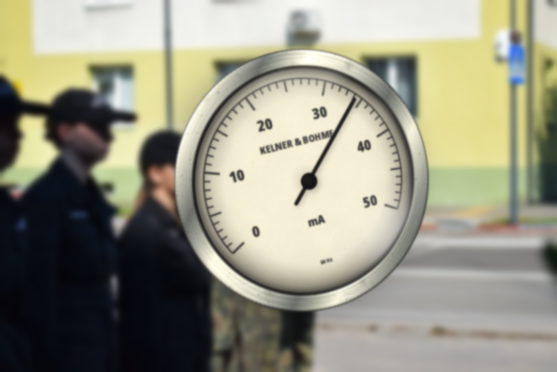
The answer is 34 mA
